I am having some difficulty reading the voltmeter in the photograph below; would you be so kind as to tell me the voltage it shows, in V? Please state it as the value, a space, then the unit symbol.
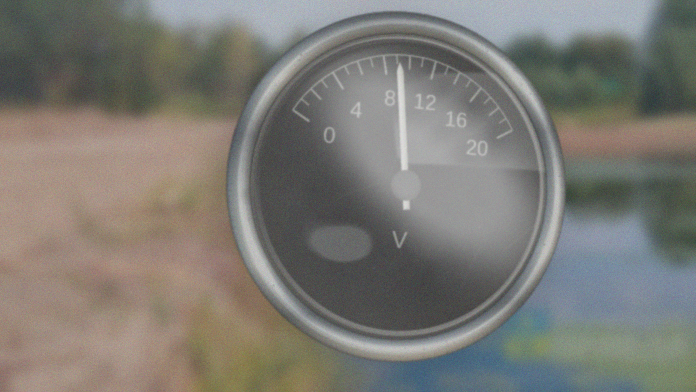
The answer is 9 V
